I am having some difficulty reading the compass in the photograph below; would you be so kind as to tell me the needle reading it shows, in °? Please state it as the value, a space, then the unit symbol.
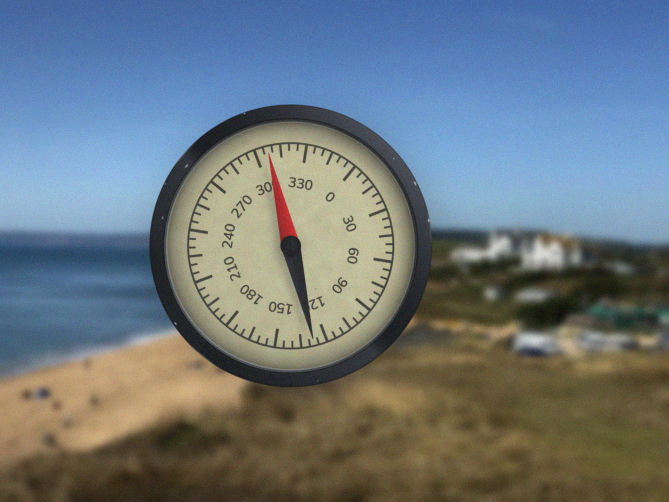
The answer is 307.5 °
